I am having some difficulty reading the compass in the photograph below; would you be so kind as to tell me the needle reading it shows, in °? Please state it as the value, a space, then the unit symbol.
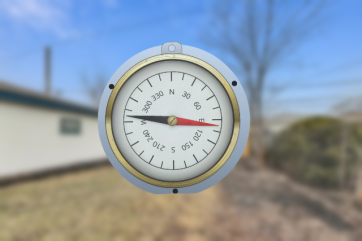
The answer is 97.5 °
